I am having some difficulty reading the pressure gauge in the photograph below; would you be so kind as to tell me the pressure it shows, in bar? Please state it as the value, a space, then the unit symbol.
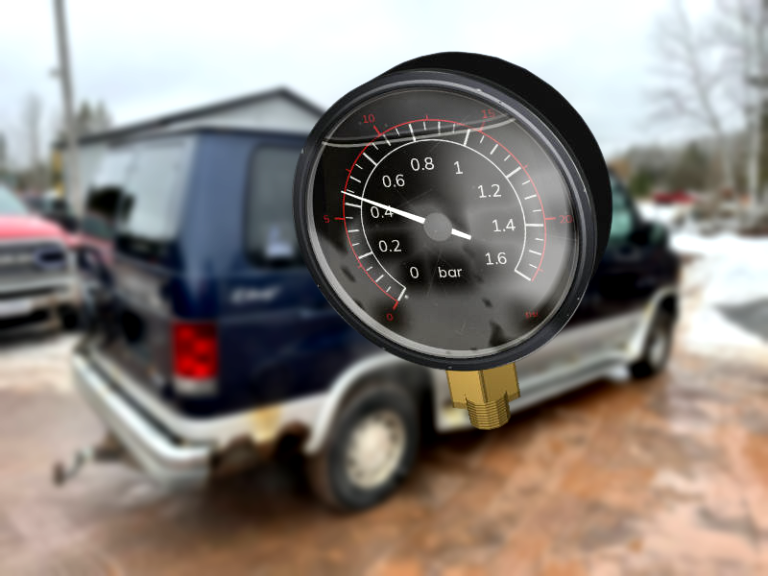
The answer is 0.45 bar
